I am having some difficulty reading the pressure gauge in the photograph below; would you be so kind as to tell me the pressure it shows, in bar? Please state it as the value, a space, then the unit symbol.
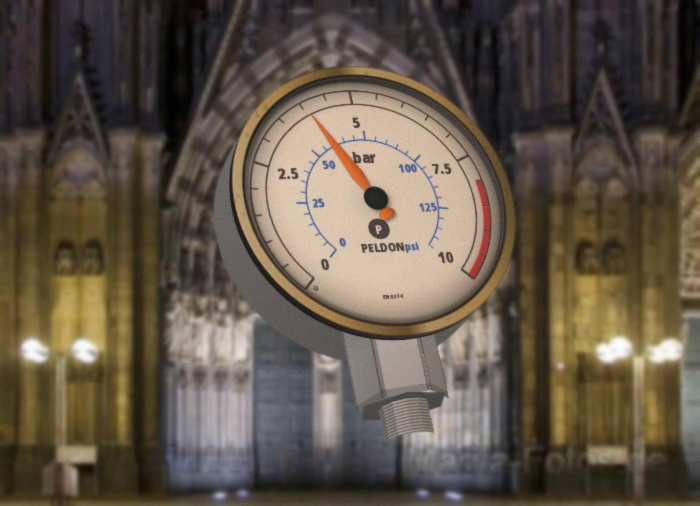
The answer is 4 bar
